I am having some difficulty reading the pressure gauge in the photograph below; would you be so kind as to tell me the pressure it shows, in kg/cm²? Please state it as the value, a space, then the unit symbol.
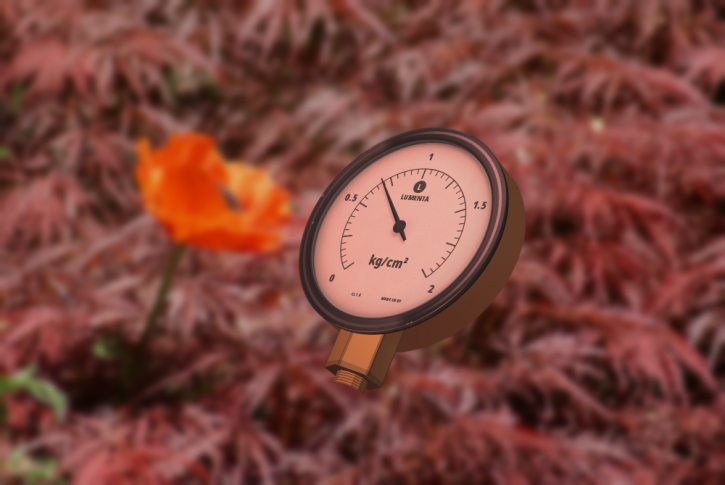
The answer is 0.7 kg/cm²
